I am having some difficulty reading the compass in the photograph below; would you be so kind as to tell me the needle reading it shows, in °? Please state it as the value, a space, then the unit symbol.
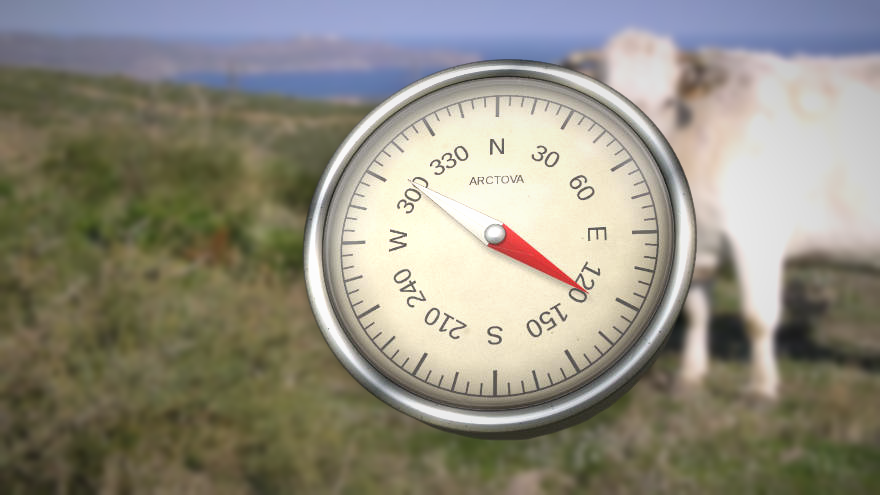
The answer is 125 °
